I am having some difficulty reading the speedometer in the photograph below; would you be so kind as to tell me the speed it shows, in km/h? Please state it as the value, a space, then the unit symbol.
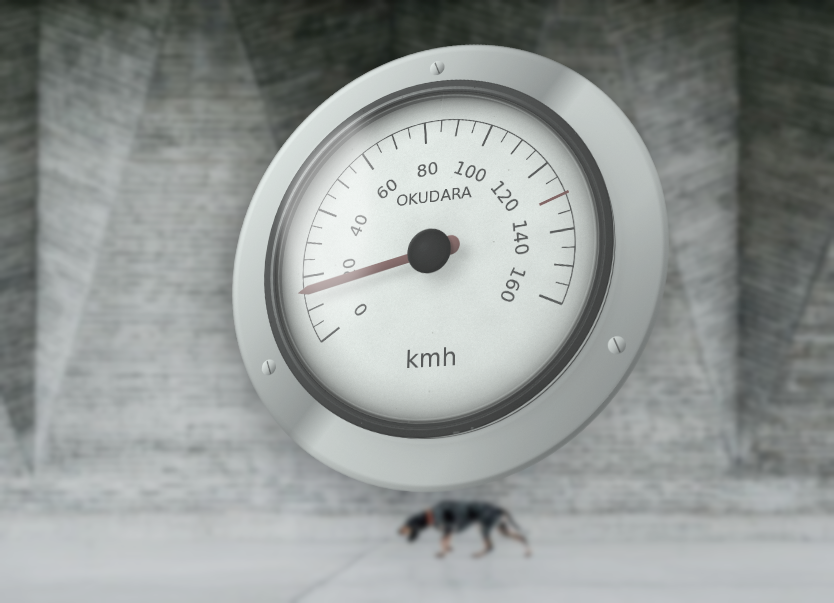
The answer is 15 km/h
